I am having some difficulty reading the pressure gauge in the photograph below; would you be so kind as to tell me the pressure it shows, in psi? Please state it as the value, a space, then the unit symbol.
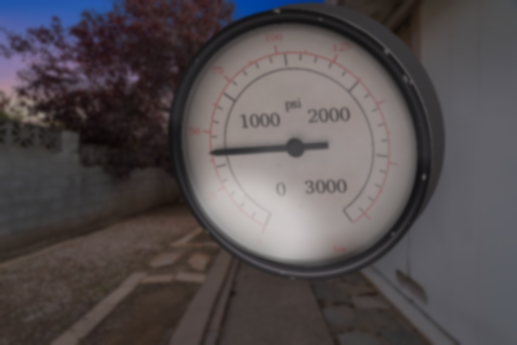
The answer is 600 psi
